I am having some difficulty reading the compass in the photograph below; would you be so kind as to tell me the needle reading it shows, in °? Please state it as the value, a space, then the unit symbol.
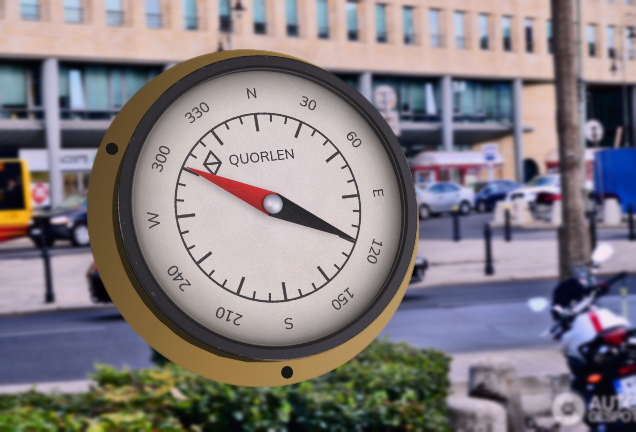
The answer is 300 °
